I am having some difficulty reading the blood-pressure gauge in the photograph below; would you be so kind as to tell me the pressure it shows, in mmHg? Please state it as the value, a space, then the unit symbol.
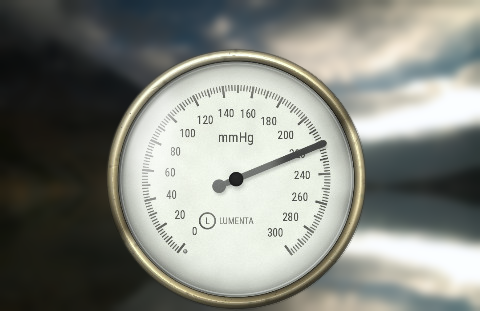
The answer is 220 mmHg
